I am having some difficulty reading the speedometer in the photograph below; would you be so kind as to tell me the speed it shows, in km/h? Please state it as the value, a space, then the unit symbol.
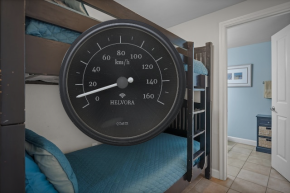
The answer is 10 km/h
